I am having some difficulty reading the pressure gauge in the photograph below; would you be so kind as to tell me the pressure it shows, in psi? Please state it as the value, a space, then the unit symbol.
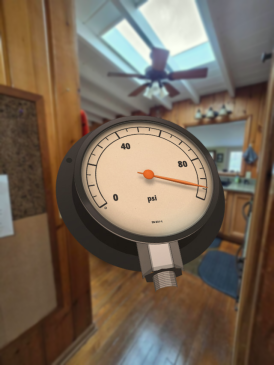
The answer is 95 psi
